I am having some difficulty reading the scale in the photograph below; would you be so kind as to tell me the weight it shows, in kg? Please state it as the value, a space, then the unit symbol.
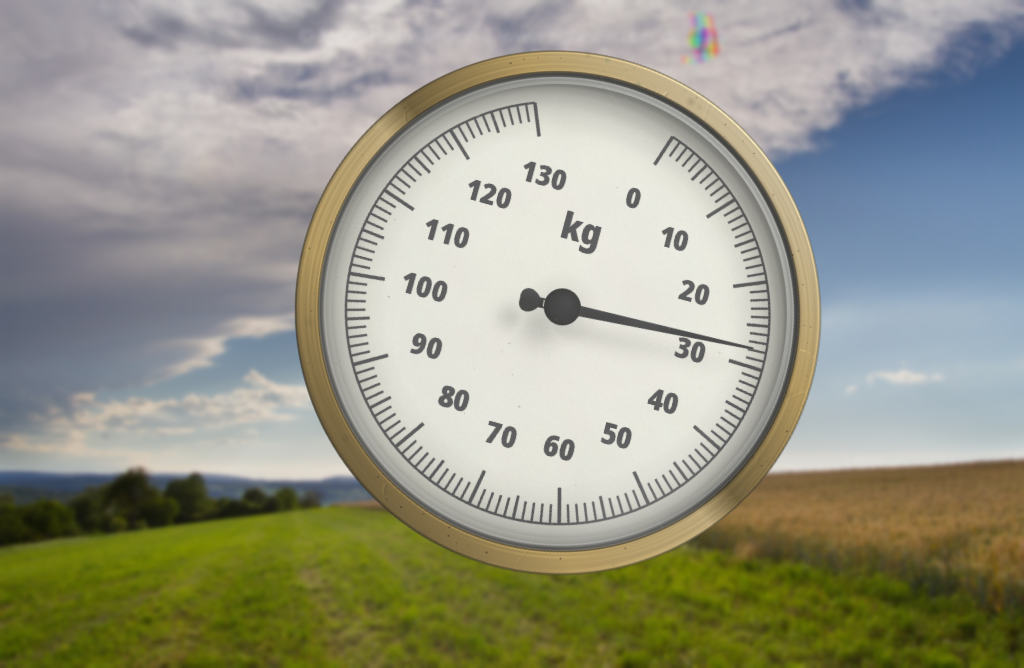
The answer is 28 kg
